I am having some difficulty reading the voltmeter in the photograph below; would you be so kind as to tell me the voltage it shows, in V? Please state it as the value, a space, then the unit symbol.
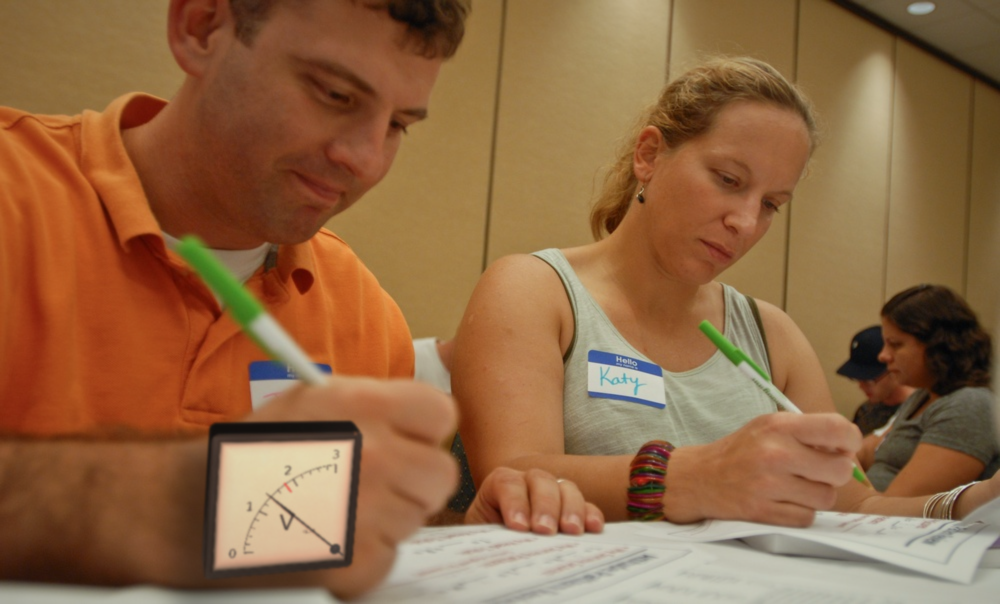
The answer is 1.4 V
